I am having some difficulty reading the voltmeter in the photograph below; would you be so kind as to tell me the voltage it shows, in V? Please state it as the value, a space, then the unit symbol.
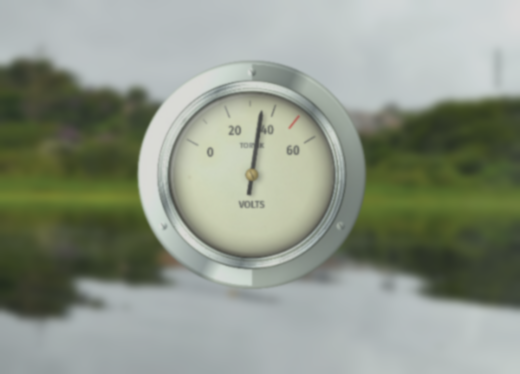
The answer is 35 V
